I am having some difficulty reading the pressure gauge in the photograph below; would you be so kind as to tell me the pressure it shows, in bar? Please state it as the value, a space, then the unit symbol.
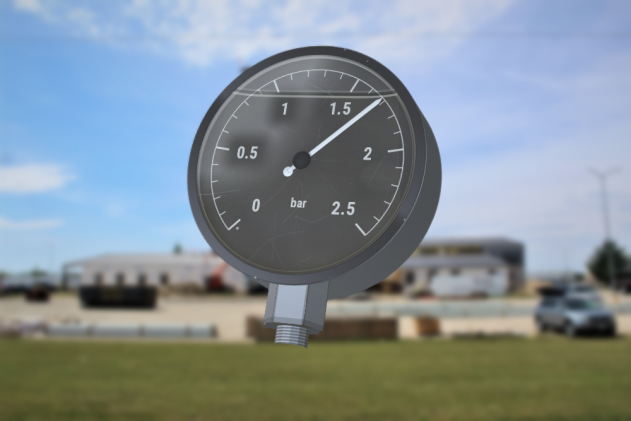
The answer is 1.7 bar
